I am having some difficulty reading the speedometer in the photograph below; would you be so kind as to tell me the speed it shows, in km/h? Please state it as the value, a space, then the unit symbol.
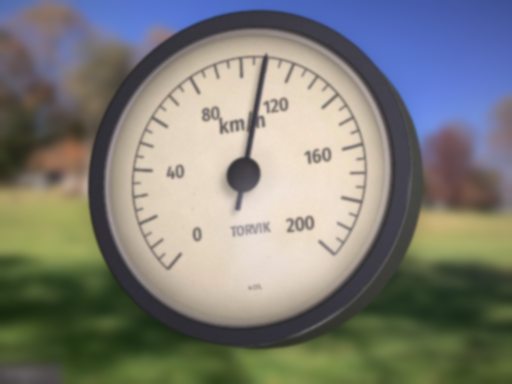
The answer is 110 km/h
